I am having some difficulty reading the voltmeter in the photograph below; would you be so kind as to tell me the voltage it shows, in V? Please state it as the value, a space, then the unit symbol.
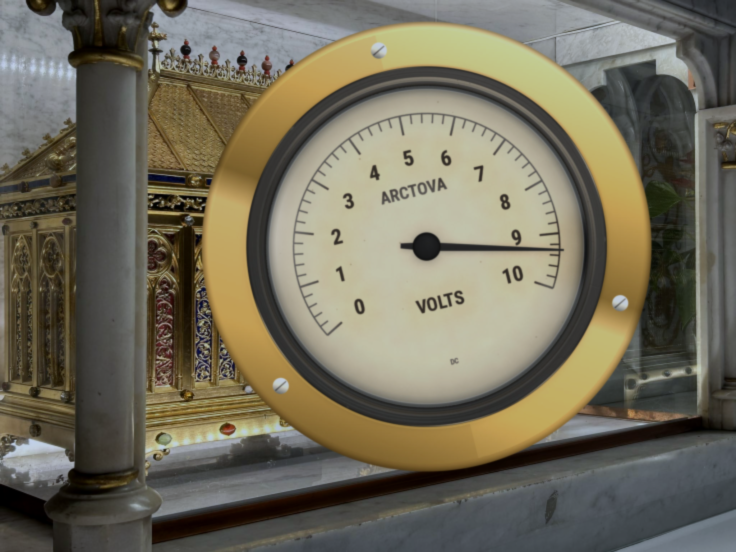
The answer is 9.3 V
